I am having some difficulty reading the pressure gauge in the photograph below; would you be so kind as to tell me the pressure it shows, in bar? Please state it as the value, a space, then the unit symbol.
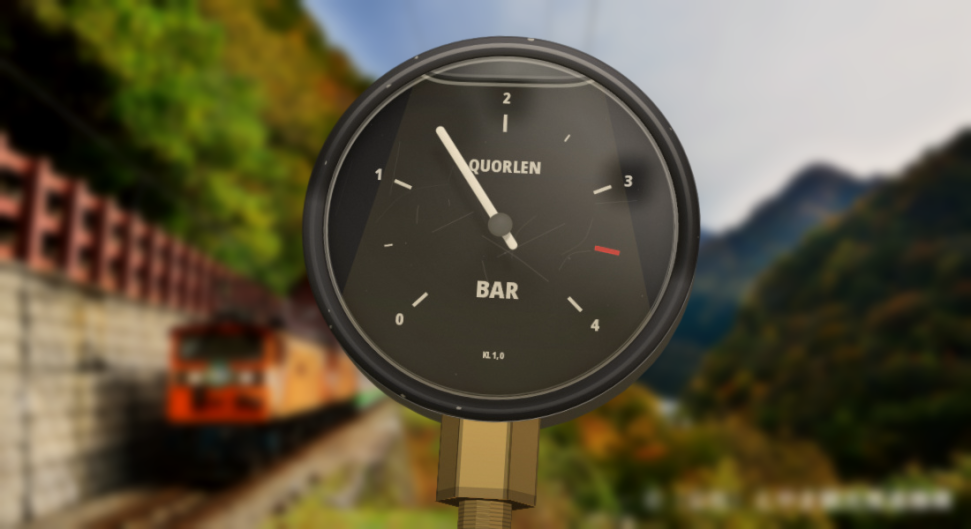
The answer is 1.5 bar
